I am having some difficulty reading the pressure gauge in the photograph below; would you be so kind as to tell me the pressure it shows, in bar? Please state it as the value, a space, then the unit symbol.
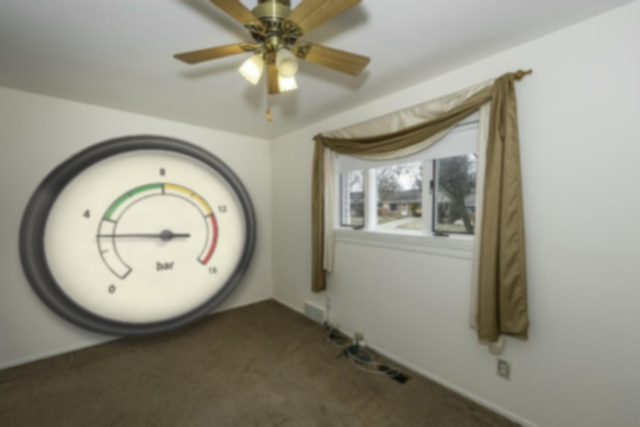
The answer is 3 bar
